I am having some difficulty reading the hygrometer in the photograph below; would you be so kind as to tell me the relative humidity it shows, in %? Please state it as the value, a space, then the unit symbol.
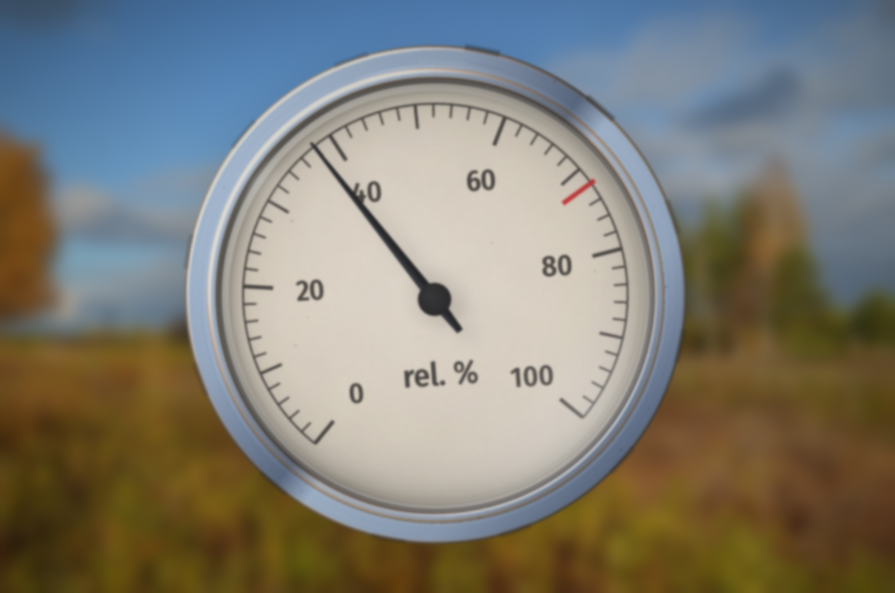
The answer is 38 %
